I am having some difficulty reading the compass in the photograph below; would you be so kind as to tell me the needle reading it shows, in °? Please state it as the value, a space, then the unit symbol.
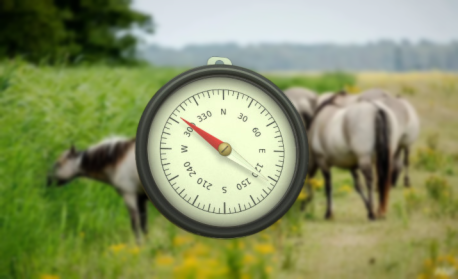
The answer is 305 °
